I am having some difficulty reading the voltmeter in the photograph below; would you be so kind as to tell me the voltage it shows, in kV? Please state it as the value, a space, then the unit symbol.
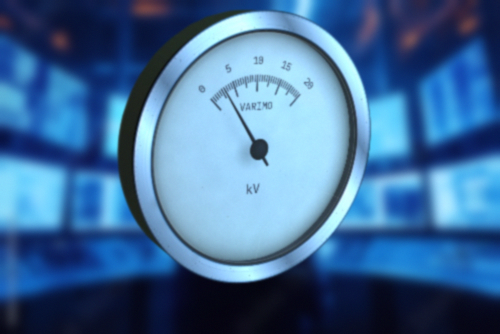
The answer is 2.5 kV
